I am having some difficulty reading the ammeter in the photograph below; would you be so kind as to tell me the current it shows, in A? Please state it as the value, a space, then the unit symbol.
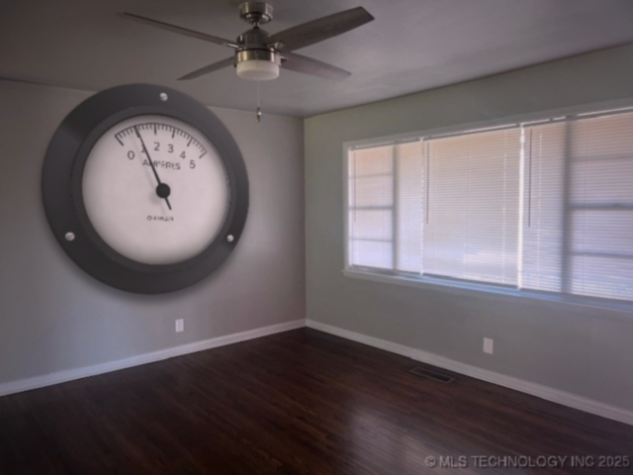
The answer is 1 A
